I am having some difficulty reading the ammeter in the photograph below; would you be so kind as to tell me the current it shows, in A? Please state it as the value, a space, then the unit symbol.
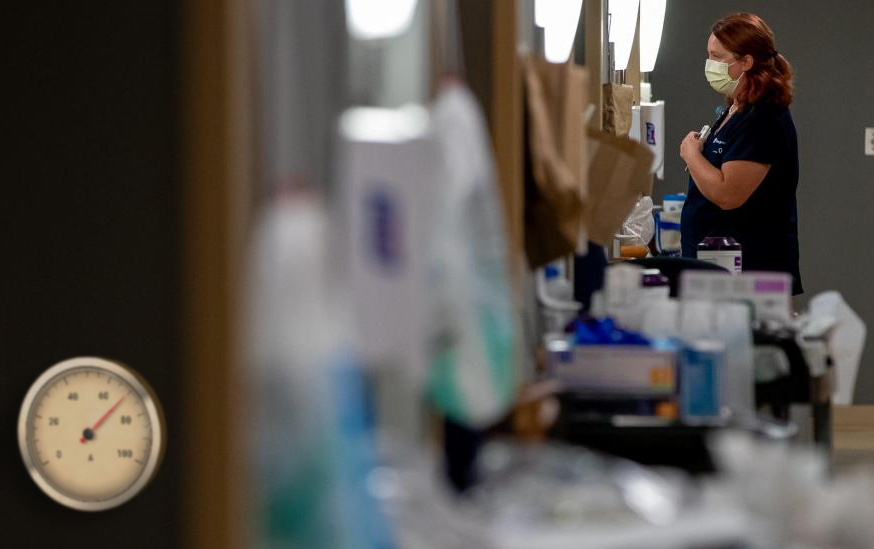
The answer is 70 A
